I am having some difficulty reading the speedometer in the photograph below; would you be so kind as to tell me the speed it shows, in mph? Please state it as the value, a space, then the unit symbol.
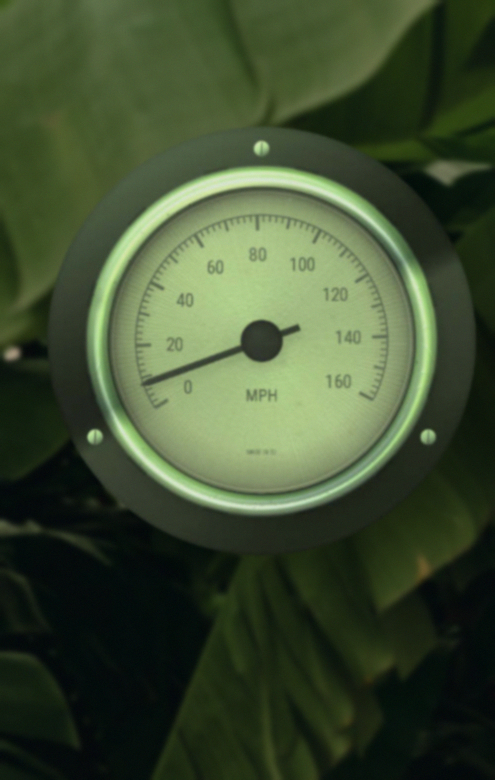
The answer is 8 mph
